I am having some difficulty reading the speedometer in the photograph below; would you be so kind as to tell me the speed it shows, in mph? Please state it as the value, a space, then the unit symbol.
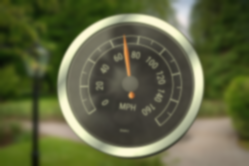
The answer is 70 mph
